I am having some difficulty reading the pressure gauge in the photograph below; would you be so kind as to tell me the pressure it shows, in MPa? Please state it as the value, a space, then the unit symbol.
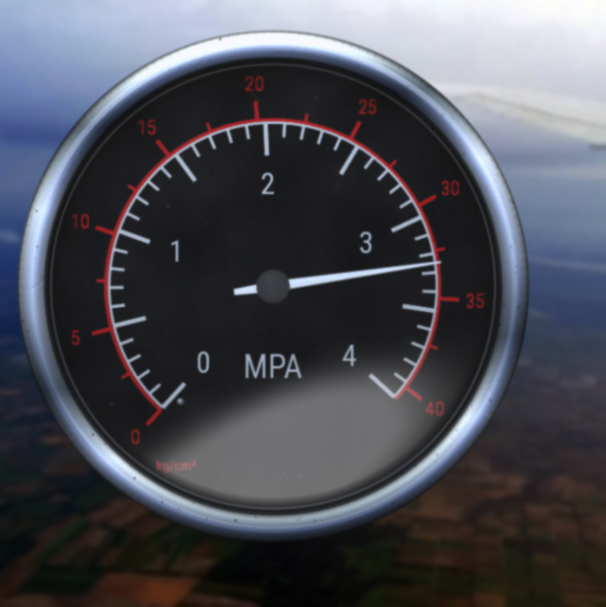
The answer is 3.25 MPa
